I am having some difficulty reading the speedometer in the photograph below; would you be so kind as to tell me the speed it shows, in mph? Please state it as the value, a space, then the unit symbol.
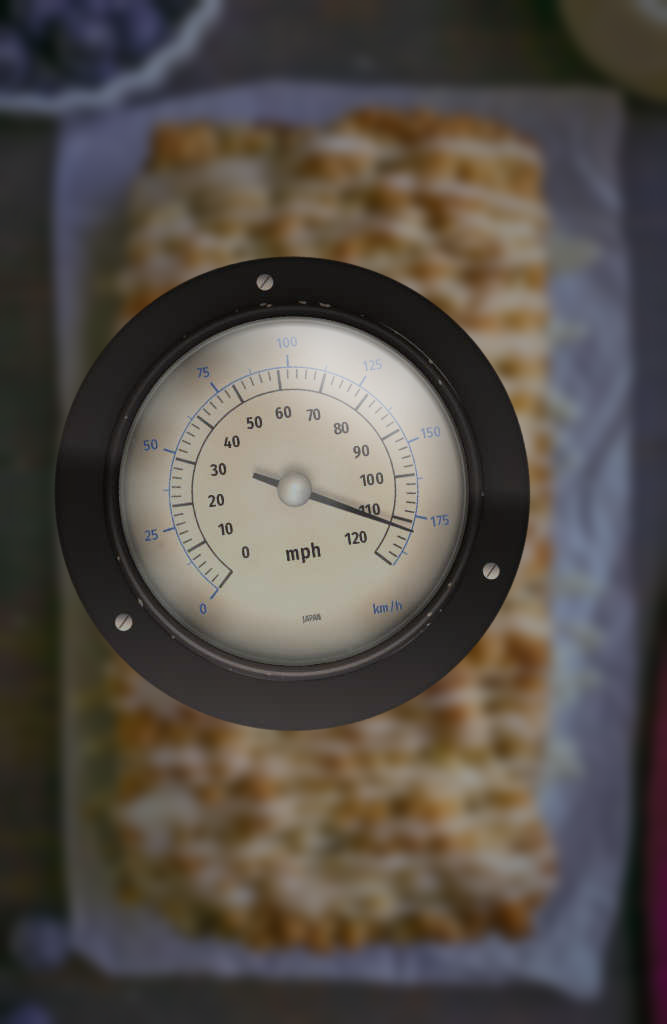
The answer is 112 mph
